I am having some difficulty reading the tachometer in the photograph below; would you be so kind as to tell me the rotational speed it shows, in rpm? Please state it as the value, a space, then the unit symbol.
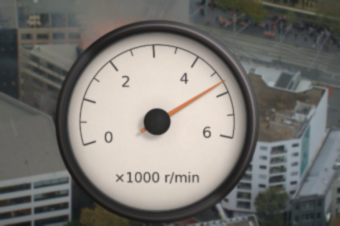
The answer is 4750 rpm
